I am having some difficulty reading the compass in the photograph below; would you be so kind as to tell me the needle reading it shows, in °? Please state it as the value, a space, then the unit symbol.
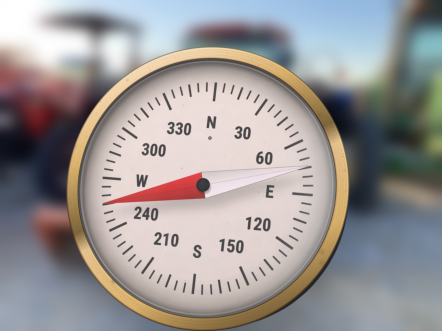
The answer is 255 °
